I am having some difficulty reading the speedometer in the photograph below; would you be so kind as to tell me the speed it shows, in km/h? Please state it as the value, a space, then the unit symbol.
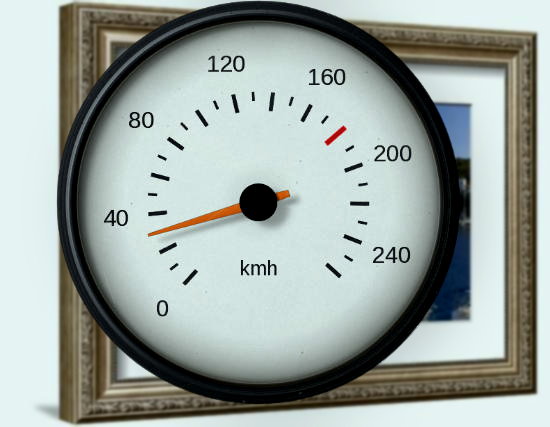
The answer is 30 km/h
